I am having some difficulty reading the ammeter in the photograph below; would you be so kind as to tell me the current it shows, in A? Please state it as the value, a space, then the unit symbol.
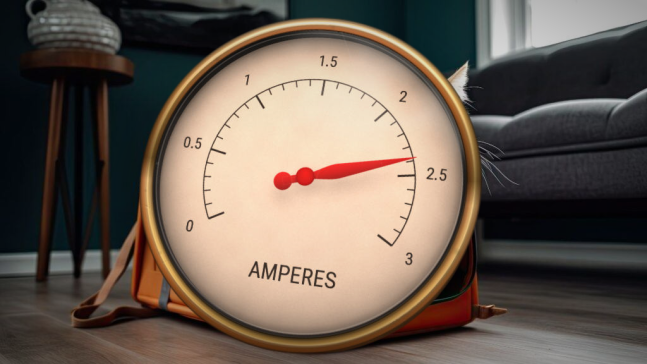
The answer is 2.4 A
